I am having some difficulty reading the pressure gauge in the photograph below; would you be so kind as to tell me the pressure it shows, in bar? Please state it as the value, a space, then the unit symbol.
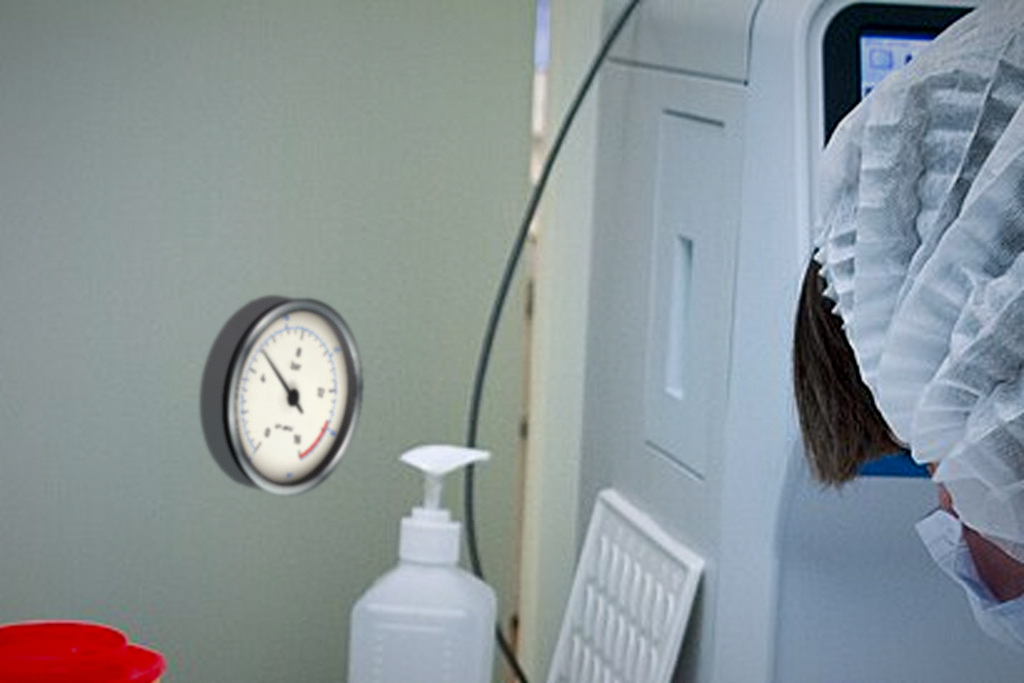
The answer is 5 bar
